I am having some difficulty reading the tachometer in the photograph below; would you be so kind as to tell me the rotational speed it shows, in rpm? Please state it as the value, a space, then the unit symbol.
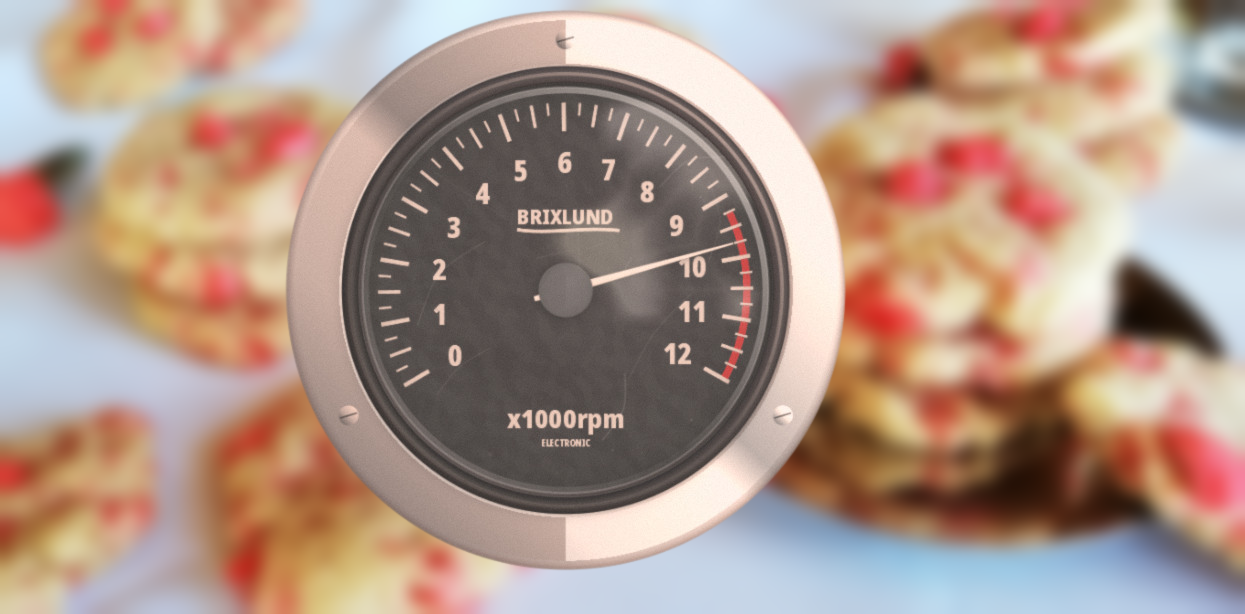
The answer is 9750 rpm
